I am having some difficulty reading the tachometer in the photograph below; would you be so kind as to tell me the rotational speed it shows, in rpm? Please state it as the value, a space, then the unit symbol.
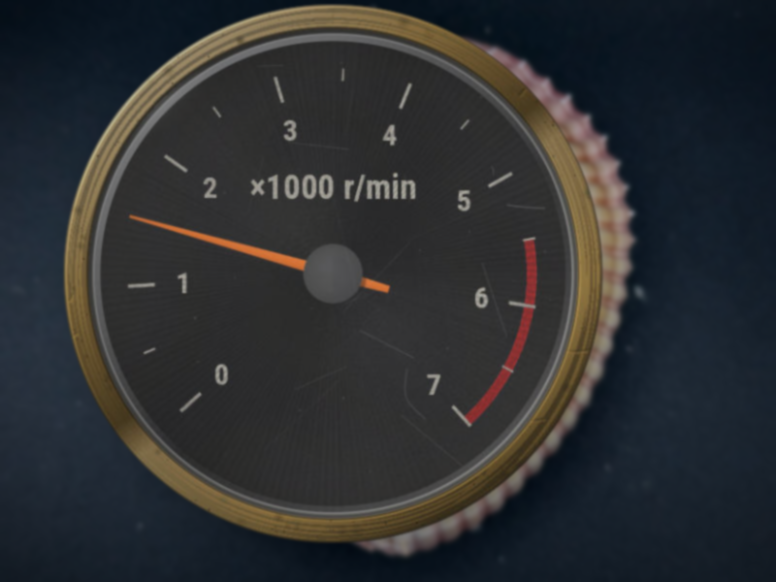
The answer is 1500 rpm
